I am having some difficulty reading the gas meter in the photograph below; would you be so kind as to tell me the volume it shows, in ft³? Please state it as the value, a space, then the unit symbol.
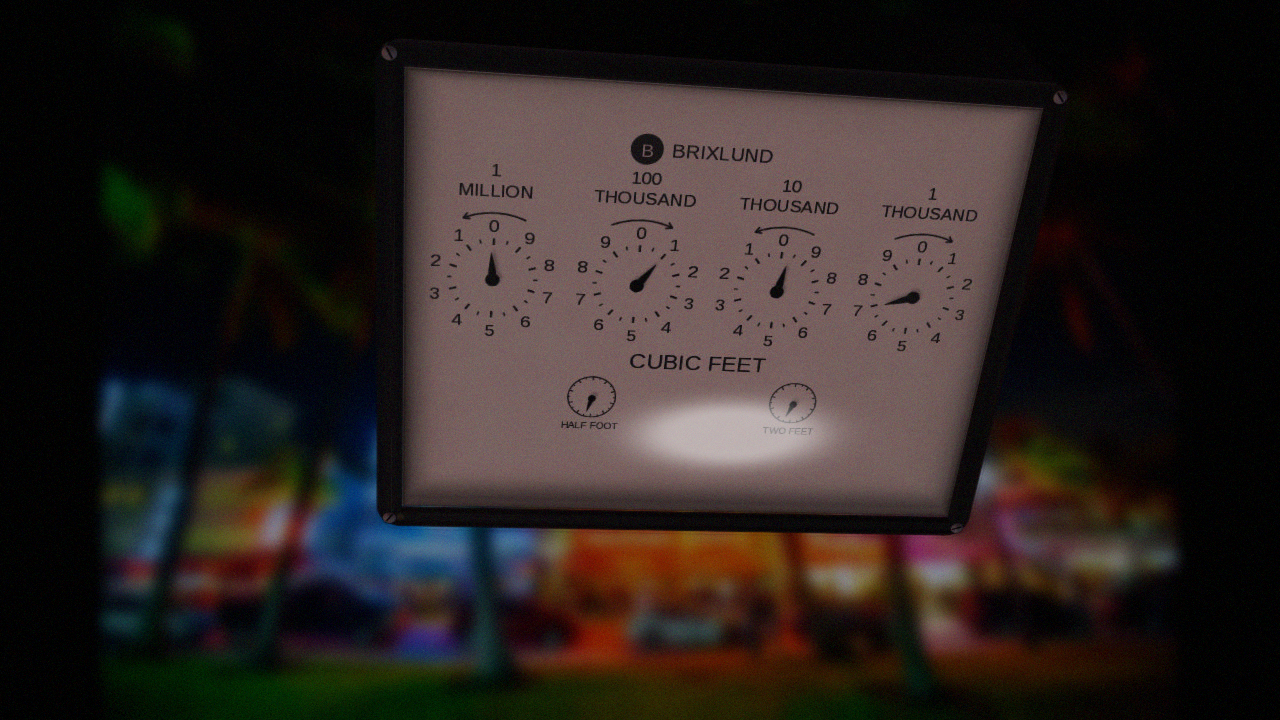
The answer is 9700 ft³
